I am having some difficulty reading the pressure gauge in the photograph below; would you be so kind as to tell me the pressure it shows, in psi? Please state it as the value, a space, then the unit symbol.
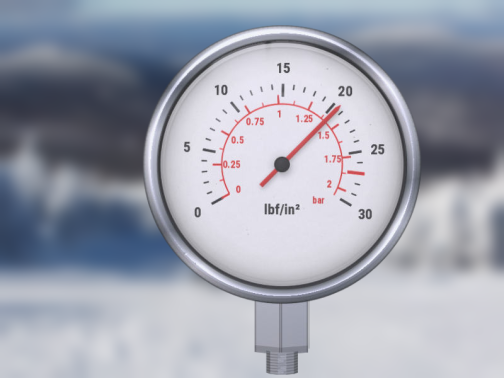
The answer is 20.5 psi
